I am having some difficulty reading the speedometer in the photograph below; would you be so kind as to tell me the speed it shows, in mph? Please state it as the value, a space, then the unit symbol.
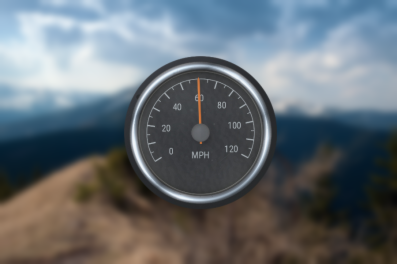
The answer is 60 mph
